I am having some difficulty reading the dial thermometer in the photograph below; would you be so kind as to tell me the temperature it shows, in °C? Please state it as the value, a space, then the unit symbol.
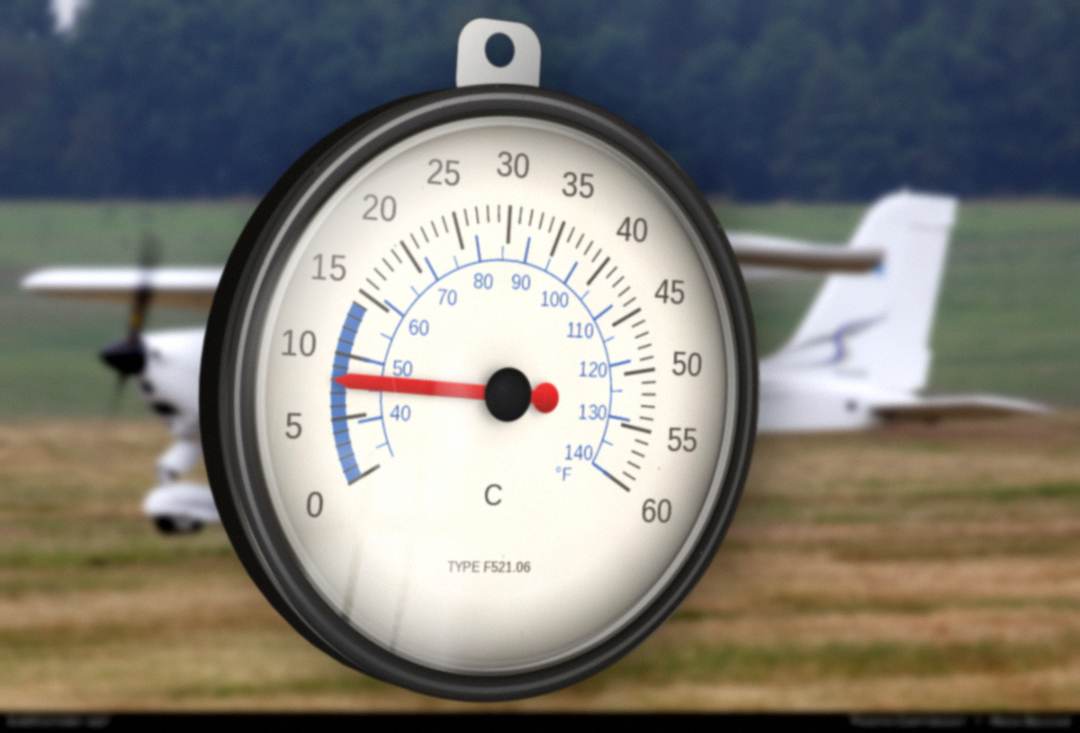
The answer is 8 °C
